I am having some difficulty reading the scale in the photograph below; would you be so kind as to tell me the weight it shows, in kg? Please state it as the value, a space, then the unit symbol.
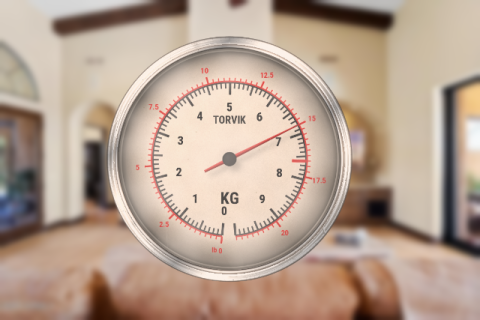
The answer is 6.8 kg
